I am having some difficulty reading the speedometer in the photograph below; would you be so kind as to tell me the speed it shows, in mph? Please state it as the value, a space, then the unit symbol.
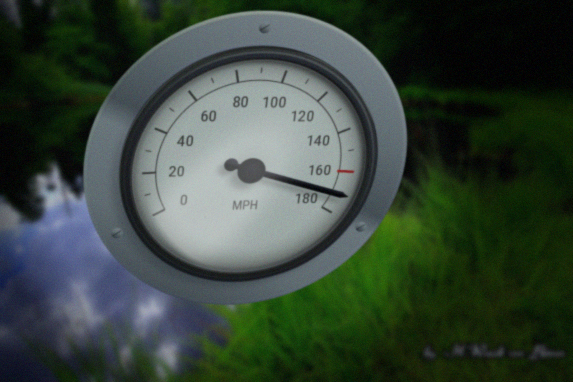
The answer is 170 mph
